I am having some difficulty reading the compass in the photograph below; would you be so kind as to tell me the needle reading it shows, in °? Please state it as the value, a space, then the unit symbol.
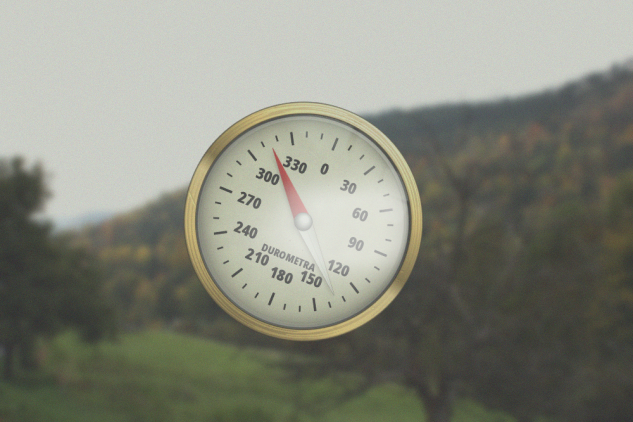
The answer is 315 °
